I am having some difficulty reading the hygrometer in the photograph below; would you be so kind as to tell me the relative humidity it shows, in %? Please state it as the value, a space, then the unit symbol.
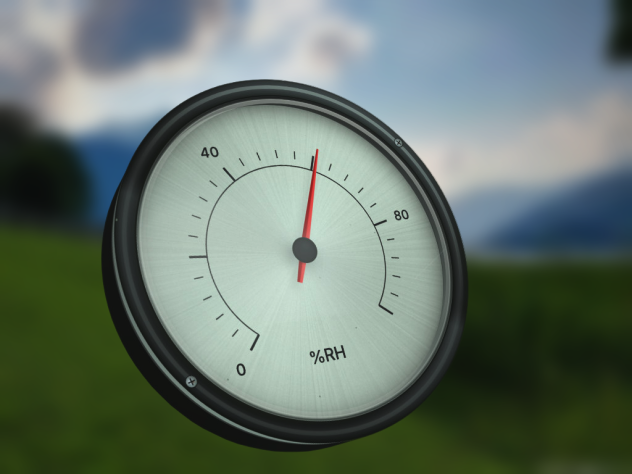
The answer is 60 %
